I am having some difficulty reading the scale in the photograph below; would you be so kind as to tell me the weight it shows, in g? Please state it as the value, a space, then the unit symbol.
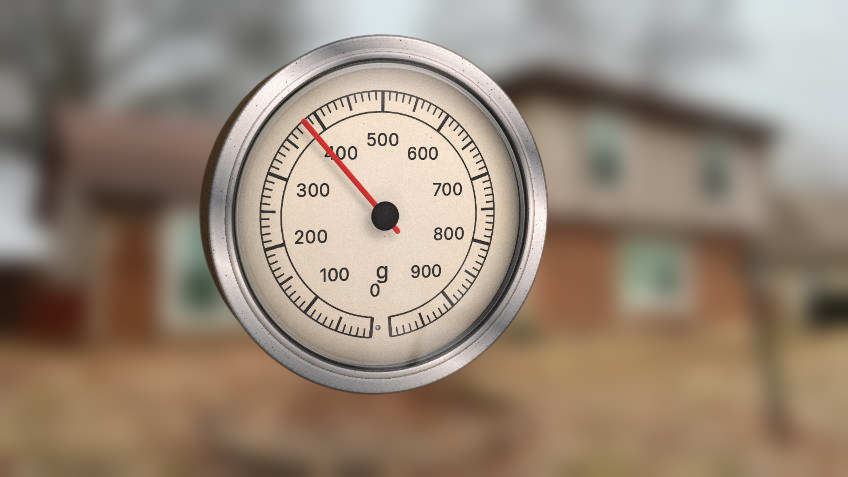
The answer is 380 g
